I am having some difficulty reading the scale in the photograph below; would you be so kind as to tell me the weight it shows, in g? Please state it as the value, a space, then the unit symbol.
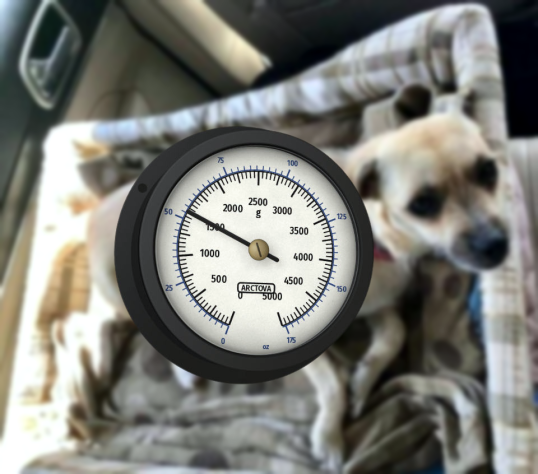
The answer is 1500 g
